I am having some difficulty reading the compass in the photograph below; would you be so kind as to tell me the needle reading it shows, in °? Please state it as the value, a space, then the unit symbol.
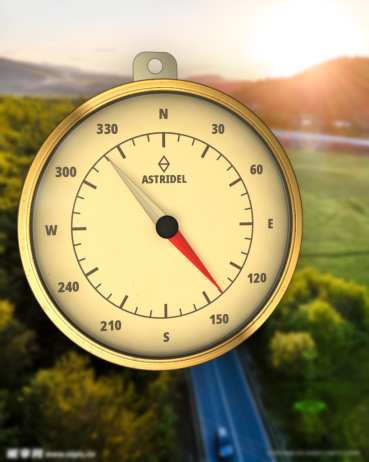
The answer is 140 °
